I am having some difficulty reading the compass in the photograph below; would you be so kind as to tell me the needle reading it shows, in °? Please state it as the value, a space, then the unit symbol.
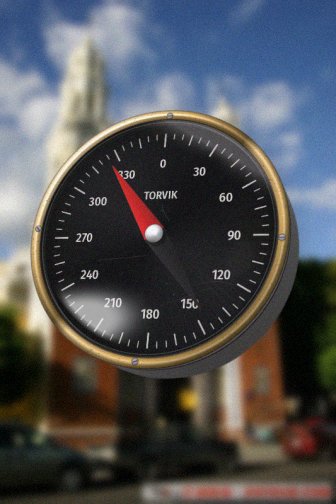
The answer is 325 °
